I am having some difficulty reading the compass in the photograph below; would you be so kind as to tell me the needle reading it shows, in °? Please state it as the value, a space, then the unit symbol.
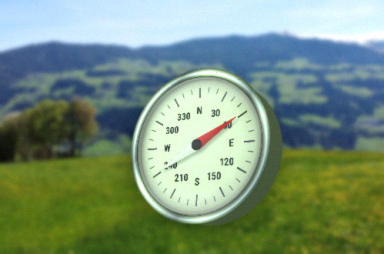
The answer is 60 °
